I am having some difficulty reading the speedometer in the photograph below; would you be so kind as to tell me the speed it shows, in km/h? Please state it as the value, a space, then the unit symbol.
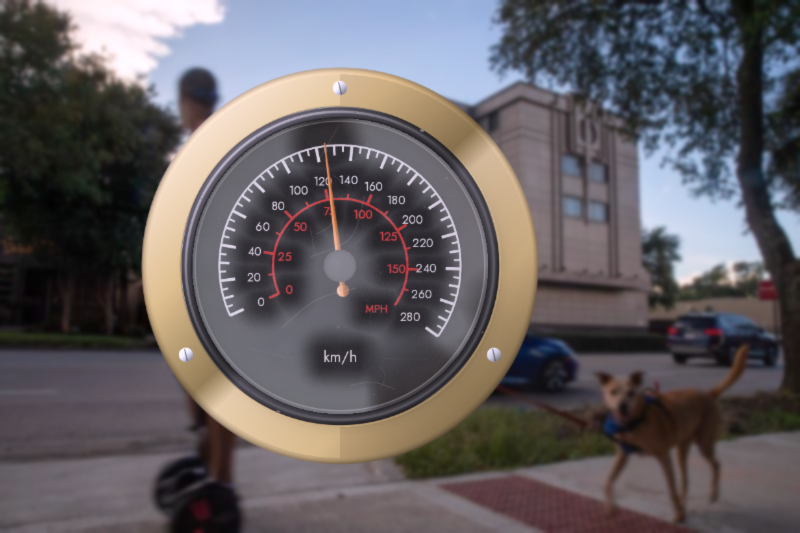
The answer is 125 km/h
